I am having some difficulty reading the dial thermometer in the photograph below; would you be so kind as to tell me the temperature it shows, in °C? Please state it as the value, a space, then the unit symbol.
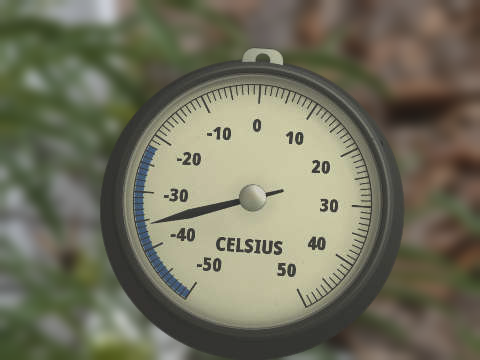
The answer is -36 °C
